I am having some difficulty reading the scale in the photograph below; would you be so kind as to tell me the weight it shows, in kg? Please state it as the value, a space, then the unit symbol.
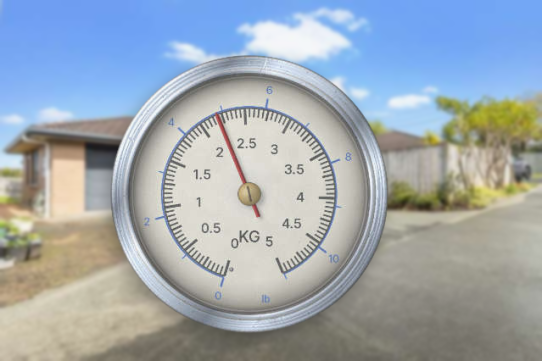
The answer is 2.2 kg
